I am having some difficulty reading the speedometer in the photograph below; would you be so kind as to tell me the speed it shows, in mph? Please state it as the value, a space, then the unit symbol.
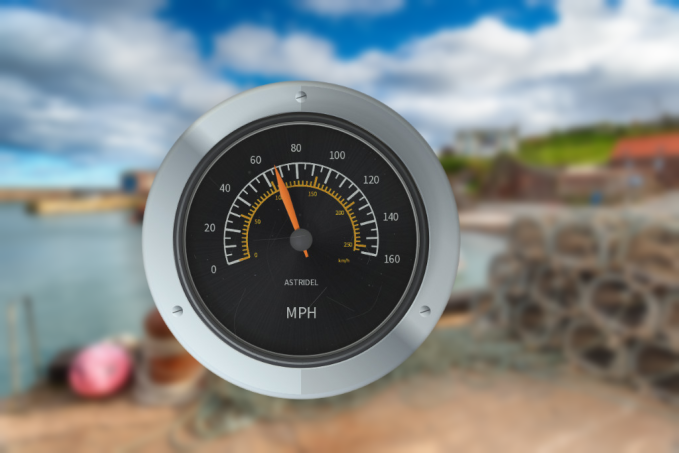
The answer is 67.5 mph
